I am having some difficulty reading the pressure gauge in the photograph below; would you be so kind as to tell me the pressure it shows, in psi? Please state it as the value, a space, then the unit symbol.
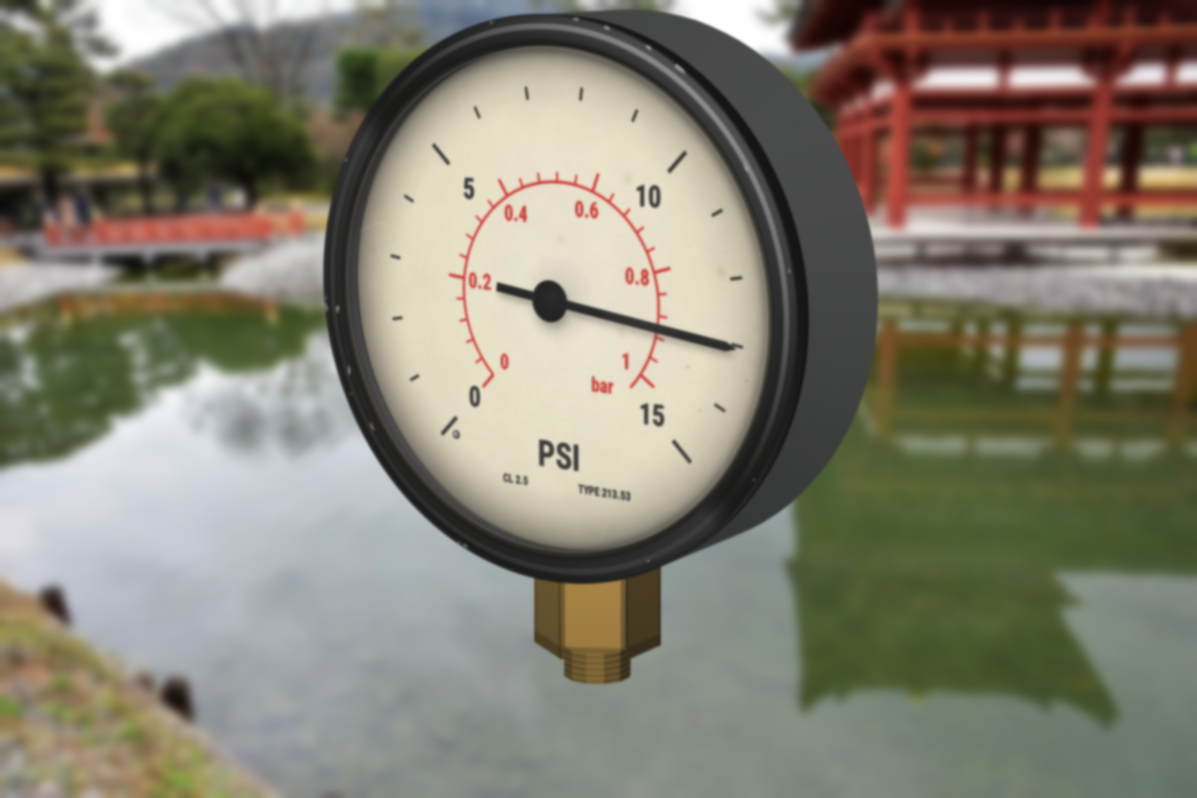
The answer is 13 psi
